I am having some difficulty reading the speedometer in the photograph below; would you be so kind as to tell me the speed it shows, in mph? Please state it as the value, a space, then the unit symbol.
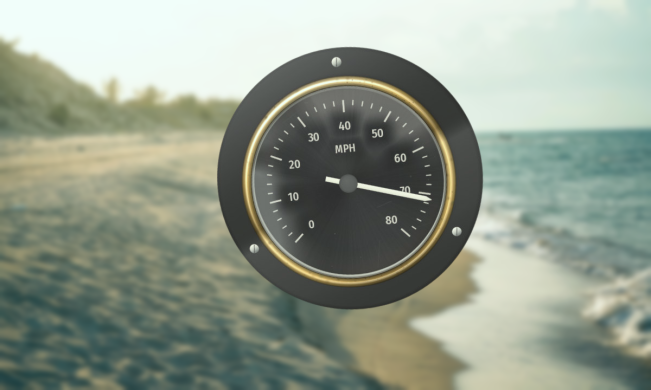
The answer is 71 mph
